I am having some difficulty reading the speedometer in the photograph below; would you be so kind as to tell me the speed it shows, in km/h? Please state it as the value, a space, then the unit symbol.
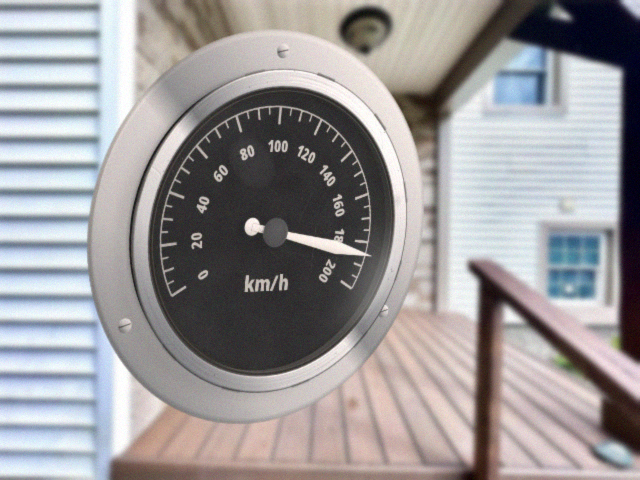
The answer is 185 km/h
